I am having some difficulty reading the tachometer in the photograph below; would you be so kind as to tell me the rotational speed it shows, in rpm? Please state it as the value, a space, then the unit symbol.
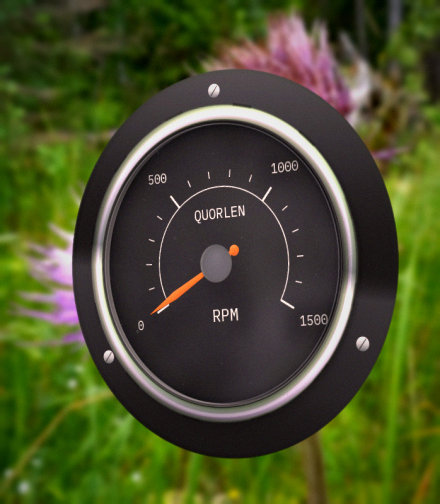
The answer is 0 rpm
